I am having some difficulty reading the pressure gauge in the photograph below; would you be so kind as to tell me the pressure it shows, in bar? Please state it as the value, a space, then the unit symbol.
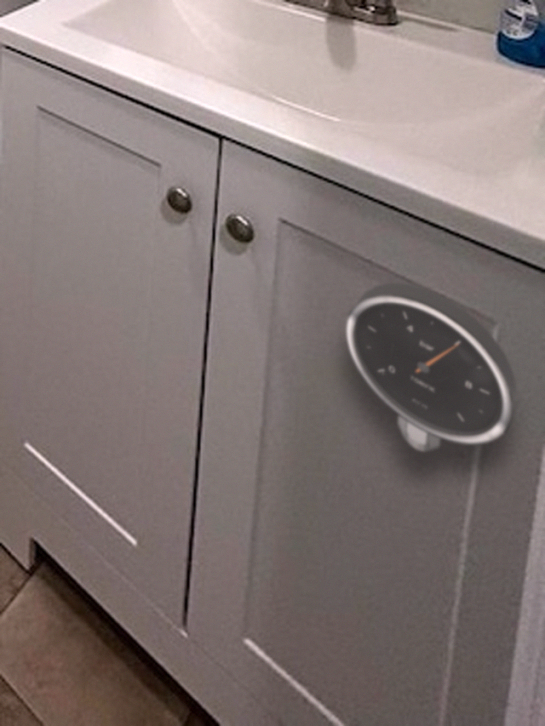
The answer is 6 bar
